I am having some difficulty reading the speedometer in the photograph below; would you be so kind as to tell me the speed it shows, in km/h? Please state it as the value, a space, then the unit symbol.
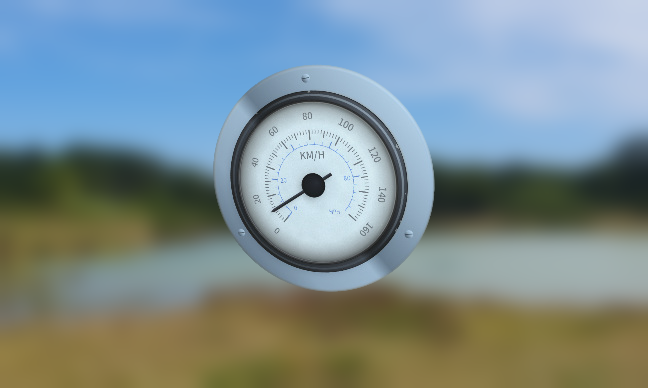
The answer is 10 km/h
